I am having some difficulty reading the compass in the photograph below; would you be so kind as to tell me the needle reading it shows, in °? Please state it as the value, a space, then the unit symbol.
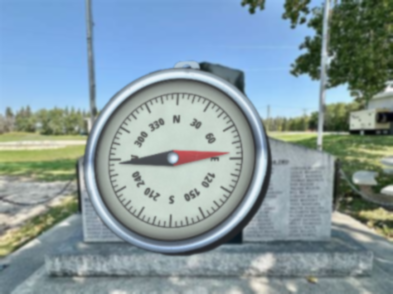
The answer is 85 °
